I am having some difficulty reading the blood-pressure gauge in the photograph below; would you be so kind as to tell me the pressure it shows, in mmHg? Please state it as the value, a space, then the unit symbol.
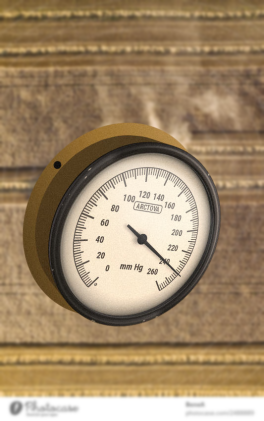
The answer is 240 mmHg
